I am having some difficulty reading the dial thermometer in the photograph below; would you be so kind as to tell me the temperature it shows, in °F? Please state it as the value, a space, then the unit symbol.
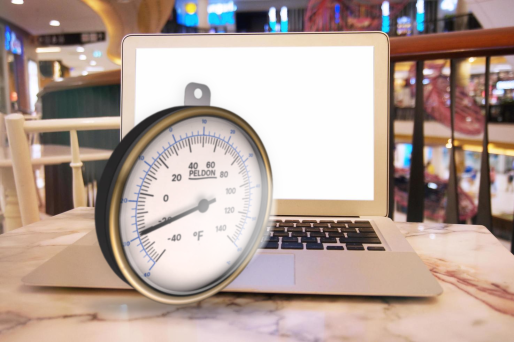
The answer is -20 °F
